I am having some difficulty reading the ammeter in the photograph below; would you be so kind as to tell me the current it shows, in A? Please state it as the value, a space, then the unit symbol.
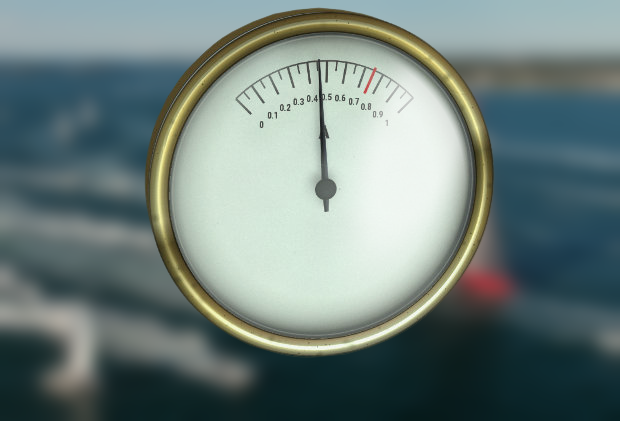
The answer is 0.45 A
